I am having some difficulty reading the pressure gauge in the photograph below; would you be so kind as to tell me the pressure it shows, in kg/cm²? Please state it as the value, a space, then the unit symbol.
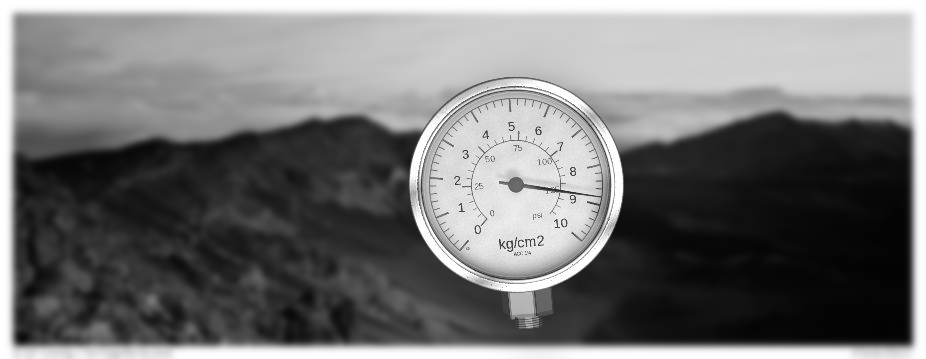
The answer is 8.8 kg/cm²
